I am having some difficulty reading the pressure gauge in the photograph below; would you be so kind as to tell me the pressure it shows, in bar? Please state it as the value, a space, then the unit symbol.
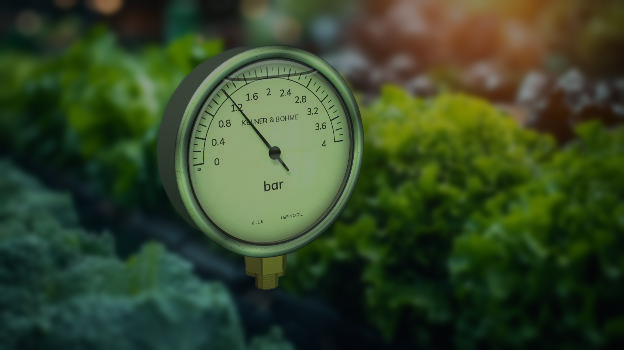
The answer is 1.2 bar
